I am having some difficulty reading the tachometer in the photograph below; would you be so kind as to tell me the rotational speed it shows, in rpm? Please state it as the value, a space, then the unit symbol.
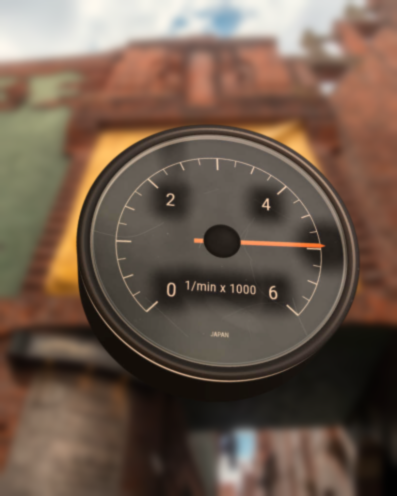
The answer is 5000 rpm
